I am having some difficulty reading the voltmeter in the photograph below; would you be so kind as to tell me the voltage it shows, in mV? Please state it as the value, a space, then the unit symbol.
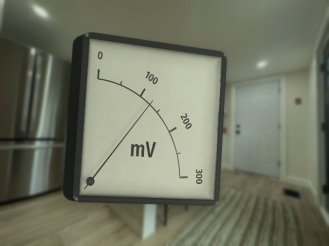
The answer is 125 mV
